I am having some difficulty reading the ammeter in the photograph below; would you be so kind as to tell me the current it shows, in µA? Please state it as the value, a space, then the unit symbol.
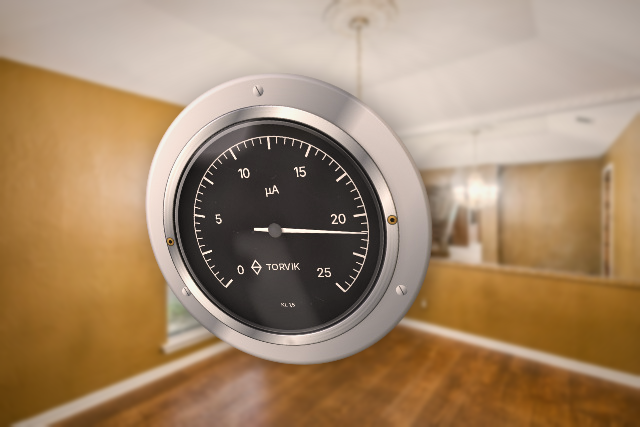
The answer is 21 µA
